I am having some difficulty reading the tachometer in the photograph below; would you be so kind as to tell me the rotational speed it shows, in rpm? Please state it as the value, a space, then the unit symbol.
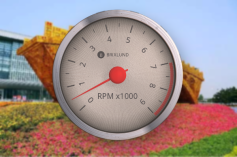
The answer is 500 rpm
